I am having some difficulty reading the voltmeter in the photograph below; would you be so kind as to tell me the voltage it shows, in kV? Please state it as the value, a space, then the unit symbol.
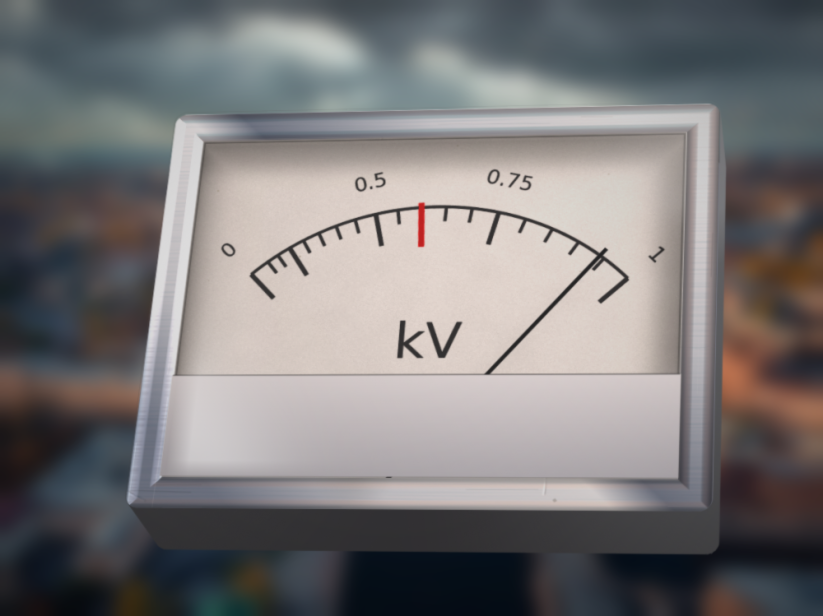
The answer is 0.95 kV
